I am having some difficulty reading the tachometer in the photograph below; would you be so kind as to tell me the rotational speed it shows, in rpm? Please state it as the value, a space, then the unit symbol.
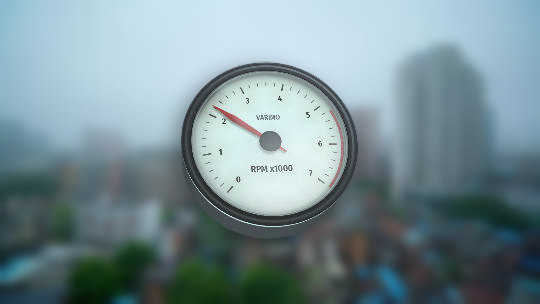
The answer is 2200 rpm
